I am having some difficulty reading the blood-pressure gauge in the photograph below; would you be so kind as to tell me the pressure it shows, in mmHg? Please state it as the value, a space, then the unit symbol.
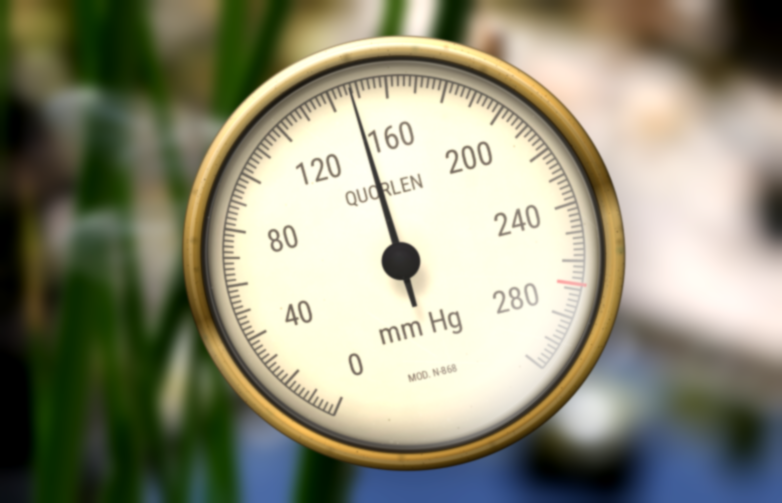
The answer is 148 mmHg
